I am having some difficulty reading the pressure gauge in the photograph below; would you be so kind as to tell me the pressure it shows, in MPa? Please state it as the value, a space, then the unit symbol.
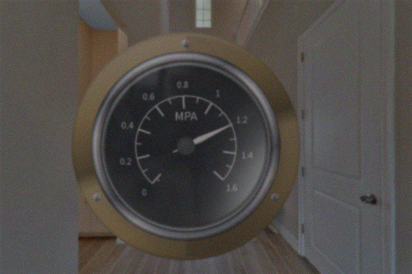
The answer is 1.2 MPa
